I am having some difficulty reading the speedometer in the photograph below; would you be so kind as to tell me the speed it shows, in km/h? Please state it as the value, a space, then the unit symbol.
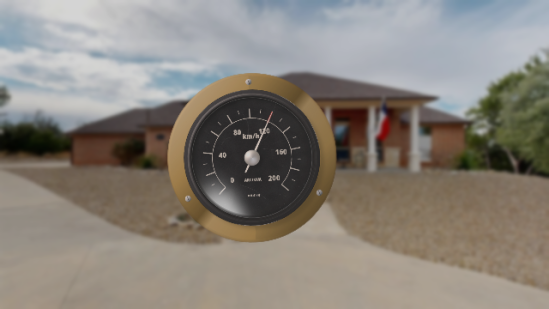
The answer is 120 km/h
